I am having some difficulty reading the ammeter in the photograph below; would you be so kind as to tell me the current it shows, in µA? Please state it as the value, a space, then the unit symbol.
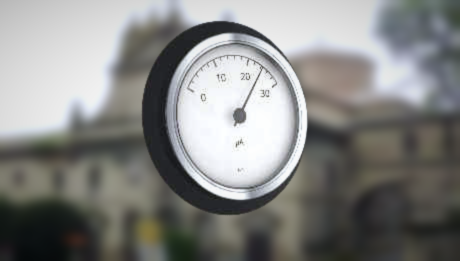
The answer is 24 µA
